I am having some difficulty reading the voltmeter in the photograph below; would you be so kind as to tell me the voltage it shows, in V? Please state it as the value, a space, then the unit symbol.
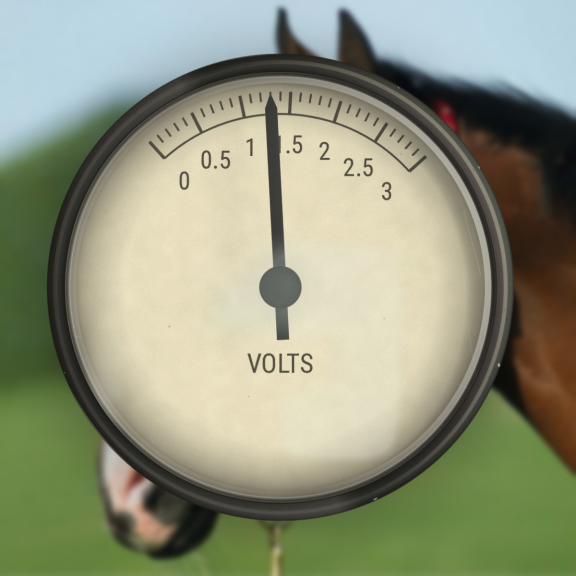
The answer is 1.3 V
